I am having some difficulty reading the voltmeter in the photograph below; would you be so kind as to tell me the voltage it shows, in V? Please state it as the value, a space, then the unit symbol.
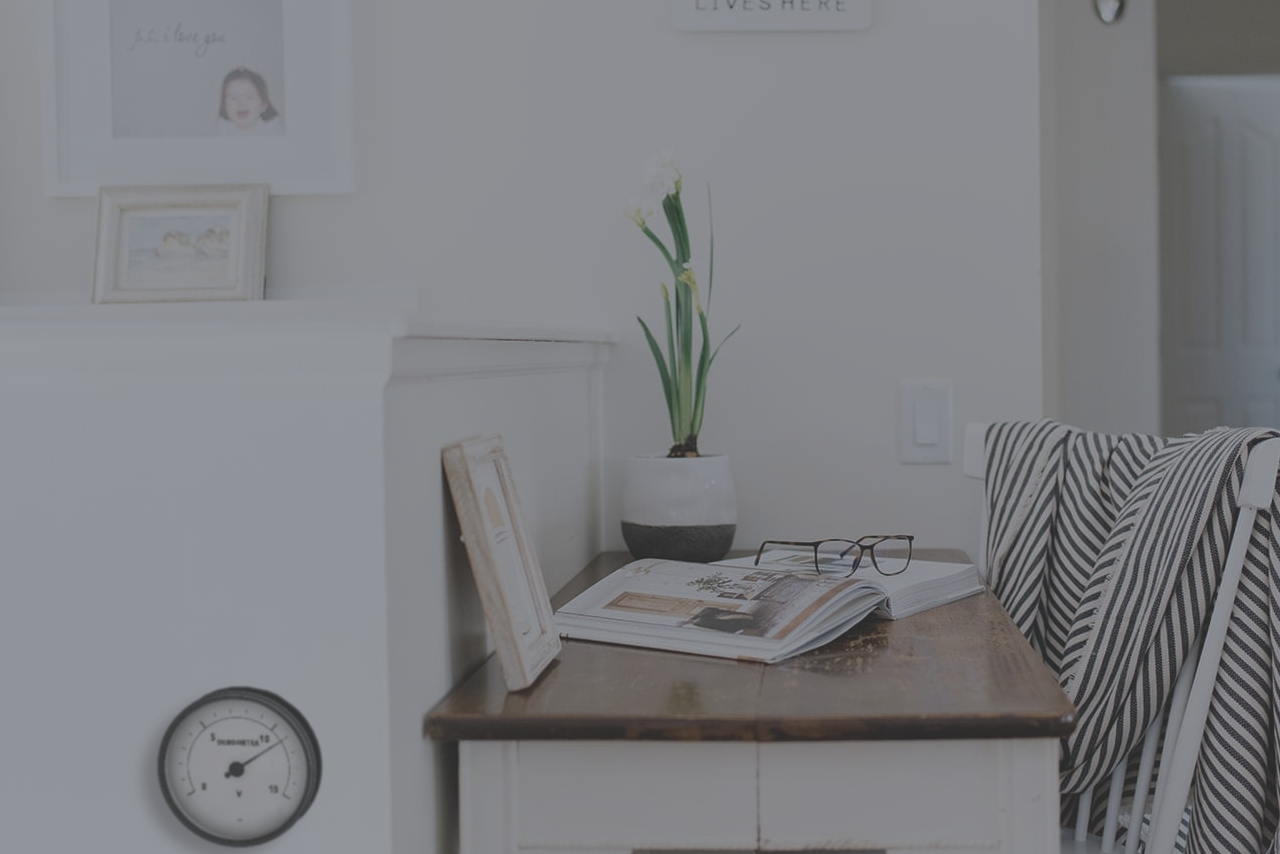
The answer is 11 V
